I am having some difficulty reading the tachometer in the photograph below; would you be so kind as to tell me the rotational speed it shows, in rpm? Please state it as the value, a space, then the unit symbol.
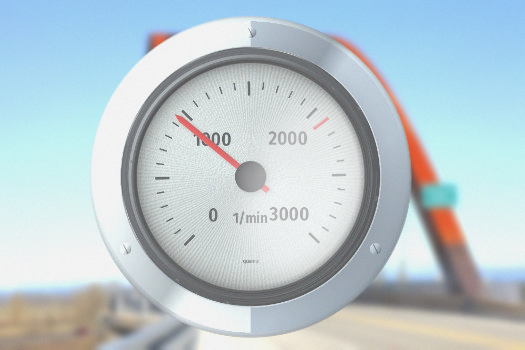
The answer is 950 rpm
